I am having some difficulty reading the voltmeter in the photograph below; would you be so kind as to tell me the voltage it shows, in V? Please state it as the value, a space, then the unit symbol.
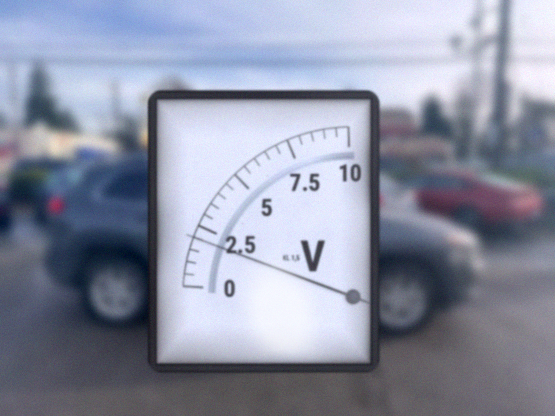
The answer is 2 V
